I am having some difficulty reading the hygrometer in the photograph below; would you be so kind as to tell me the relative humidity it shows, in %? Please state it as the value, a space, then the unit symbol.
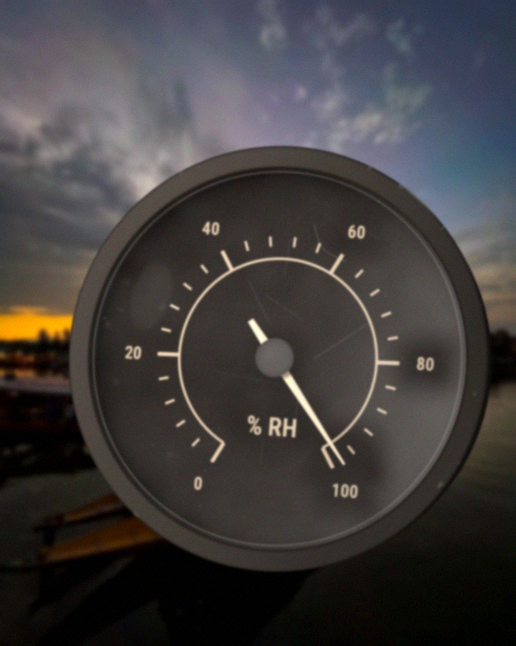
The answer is 98 %
